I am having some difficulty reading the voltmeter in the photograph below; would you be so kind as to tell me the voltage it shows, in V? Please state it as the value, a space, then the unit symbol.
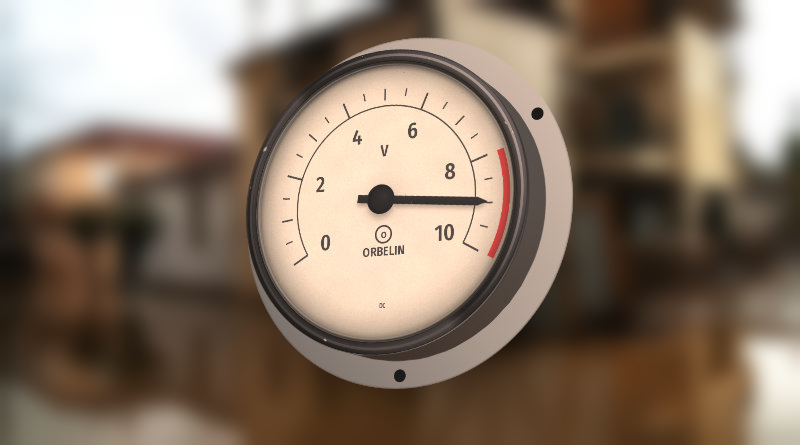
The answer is 9 V
